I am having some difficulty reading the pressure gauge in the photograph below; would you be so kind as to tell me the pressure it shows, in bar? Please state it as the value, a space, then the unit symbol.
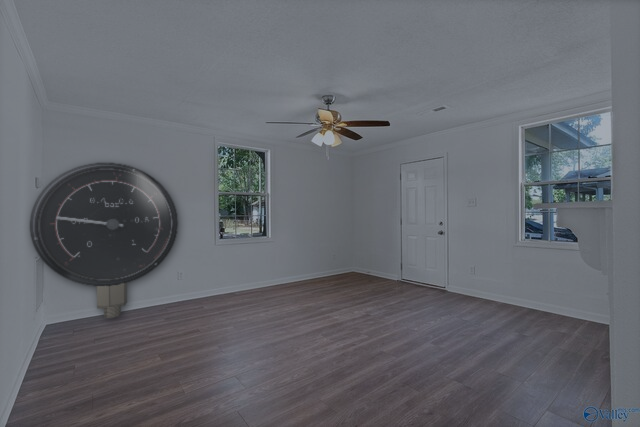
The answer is 0.2 bar
